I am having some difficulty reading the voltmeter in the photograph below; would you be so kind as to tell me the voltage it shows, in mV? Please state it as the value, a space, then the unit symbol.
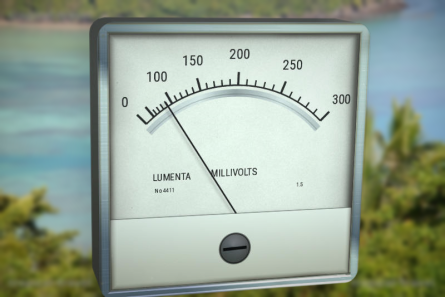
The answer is 90 mV
